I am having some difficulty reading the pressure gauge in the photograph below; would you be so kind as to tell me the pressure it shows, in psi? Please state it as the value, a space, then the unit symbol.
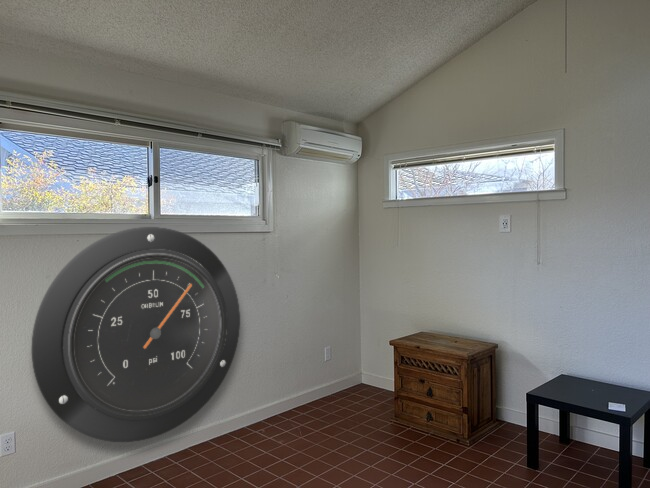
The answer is 65 psi
